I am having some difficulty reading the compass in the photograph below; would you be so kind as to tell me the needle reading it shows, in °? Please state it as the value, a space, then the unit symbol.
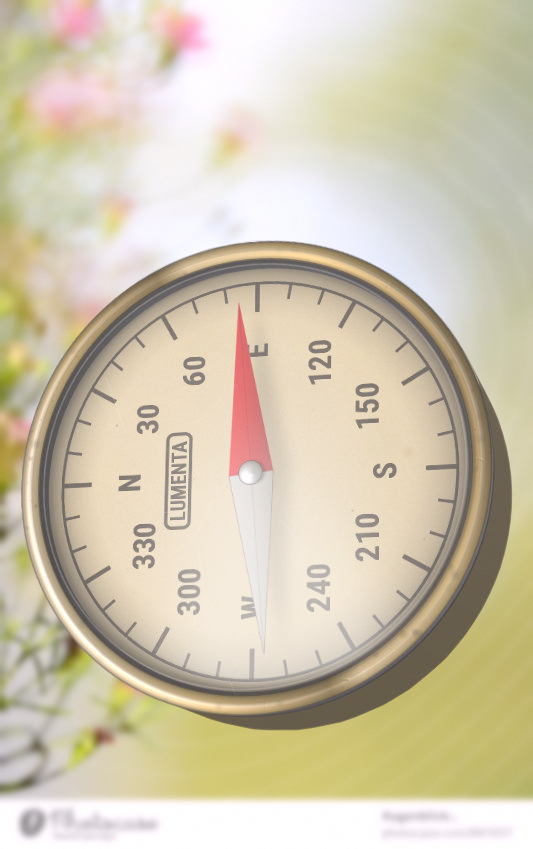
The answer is 85 °
